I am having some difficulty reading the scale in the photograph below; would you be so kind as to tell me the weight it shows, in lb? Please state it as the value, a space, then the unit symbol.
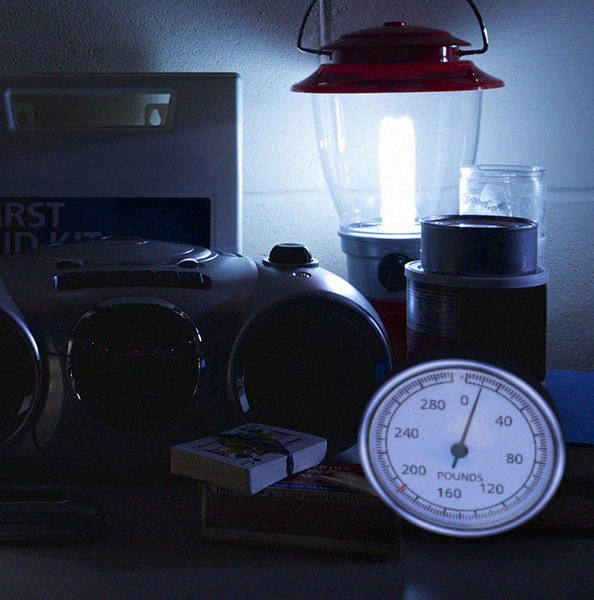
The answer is 10 lb
